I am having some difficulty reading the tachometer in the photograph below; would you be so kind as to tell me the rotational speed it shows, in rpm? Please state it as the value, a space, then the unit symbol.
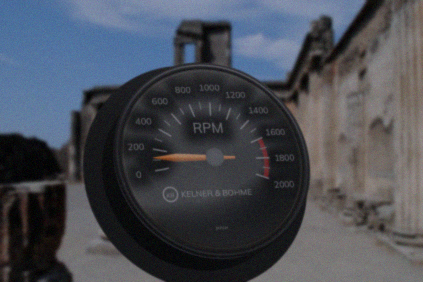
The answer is 100 rpm
